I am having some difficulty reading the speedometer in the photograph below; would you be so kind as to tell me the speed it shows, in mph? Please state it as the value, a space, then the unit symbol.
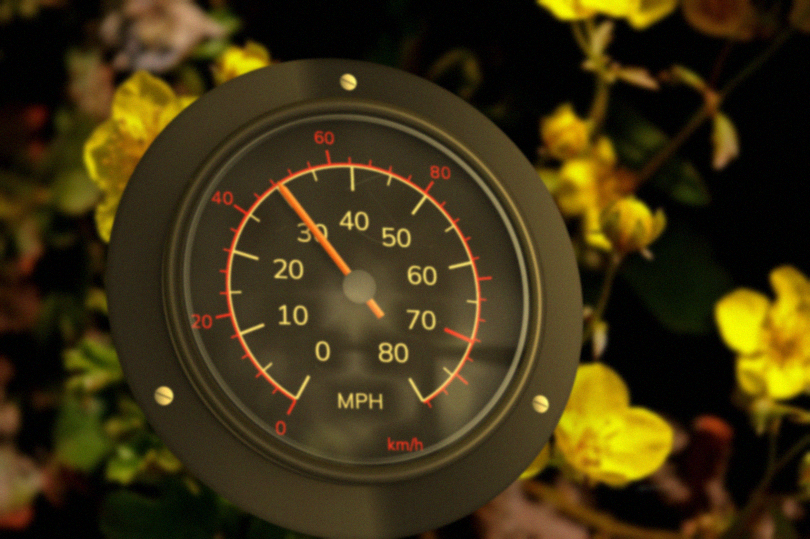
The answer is 30 mph
